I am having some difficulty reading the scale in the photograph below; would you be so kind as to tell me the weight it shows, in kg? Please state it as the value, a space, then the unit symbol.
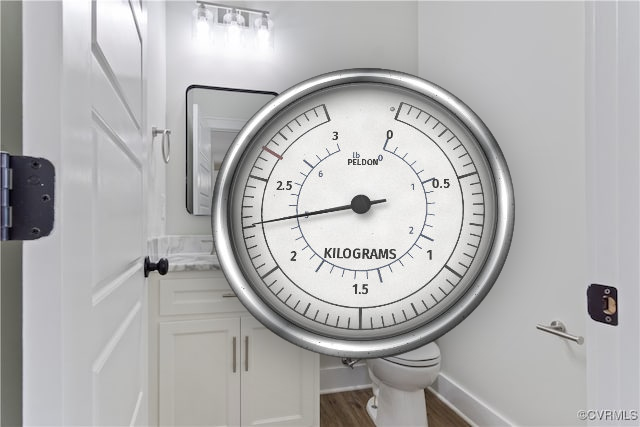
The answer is 2.25 kg
